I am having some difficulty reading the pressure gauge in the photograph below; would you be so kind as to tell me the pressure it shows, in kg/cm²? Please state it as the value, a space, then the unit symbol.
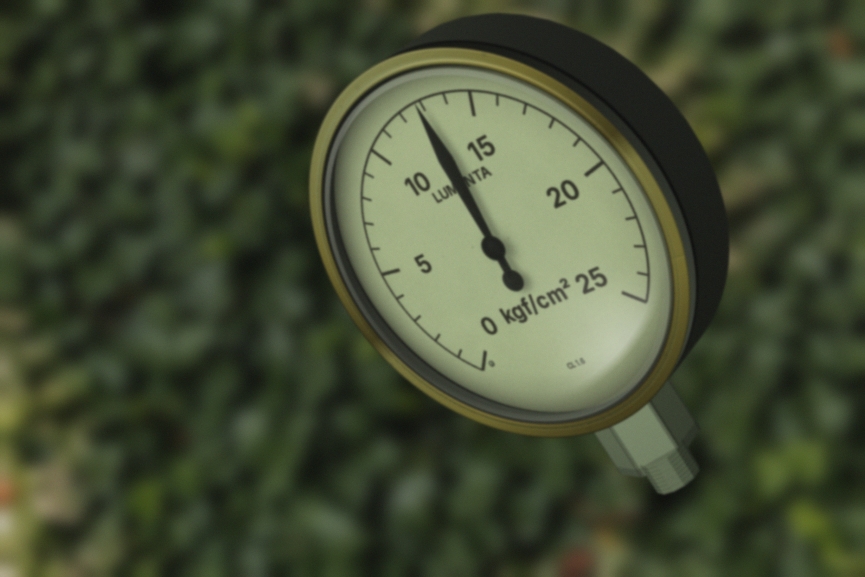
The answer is 13 kg/cm²
